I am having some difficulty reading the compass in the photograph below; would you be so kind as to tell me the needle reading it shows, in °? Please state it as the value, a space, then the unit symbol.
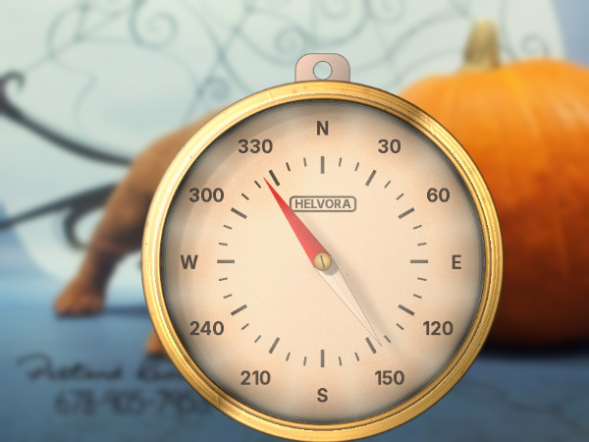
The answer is 325 °
